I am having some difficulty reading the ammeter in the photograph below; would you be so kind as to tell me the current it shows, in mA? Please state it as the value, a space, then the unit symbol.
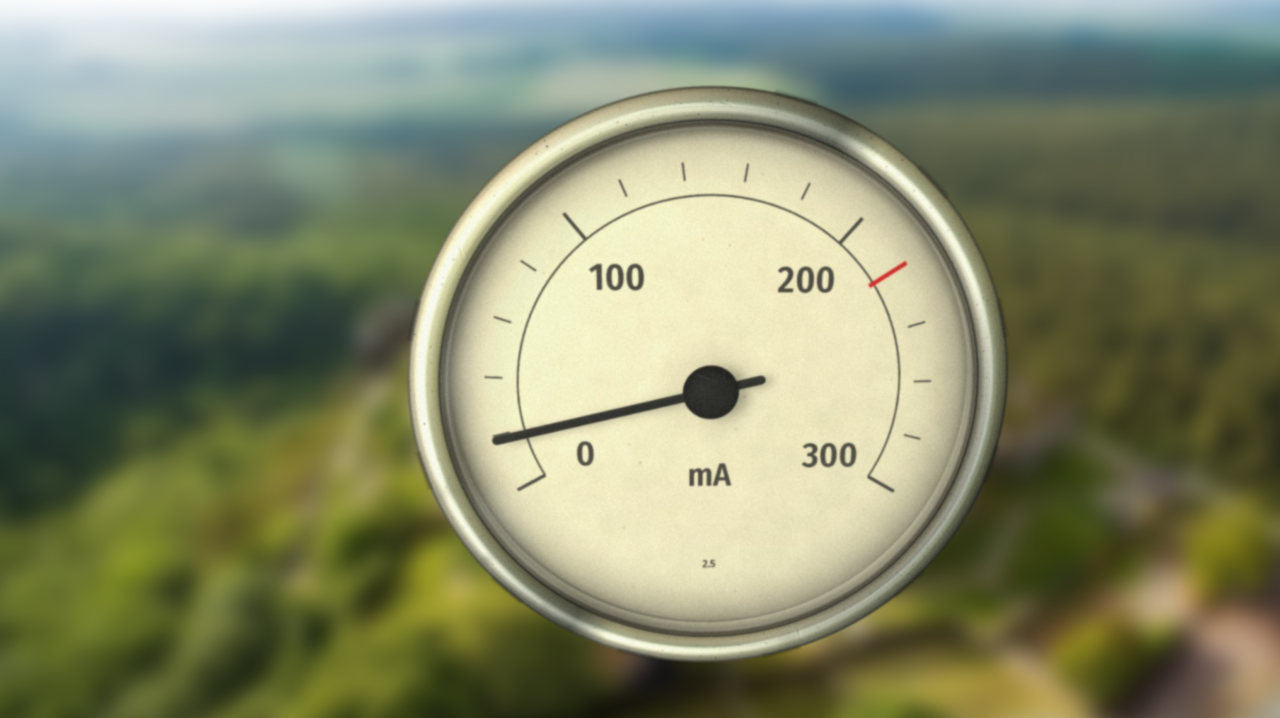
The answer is 20 mA
